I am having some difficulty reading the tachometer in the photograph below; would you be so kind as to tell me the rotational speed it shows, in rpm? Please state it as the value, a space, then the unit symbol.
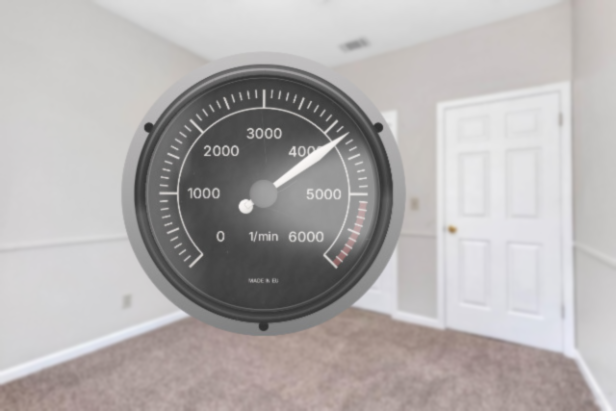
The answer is 4200 rpm
